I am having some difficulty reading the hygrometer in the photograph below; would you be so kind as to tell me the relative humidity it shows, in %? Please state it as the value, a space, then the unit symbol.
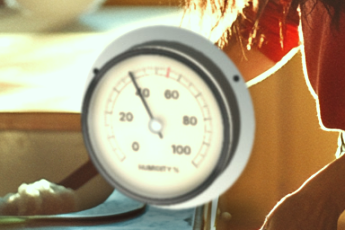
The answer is 40 %
